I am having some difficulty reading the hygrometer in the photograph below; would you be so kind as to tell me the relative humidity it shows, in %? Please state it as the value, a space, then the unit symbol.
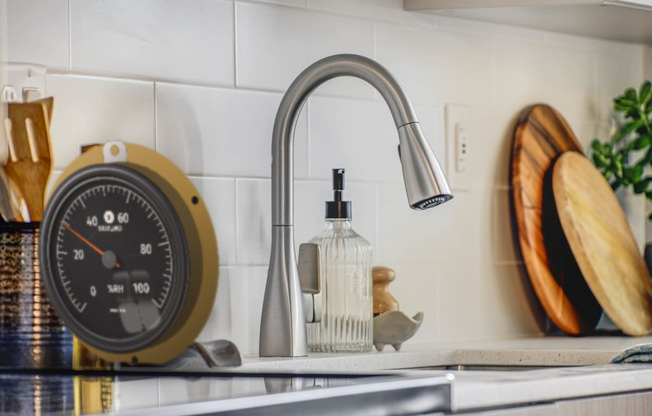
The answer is 30 %
